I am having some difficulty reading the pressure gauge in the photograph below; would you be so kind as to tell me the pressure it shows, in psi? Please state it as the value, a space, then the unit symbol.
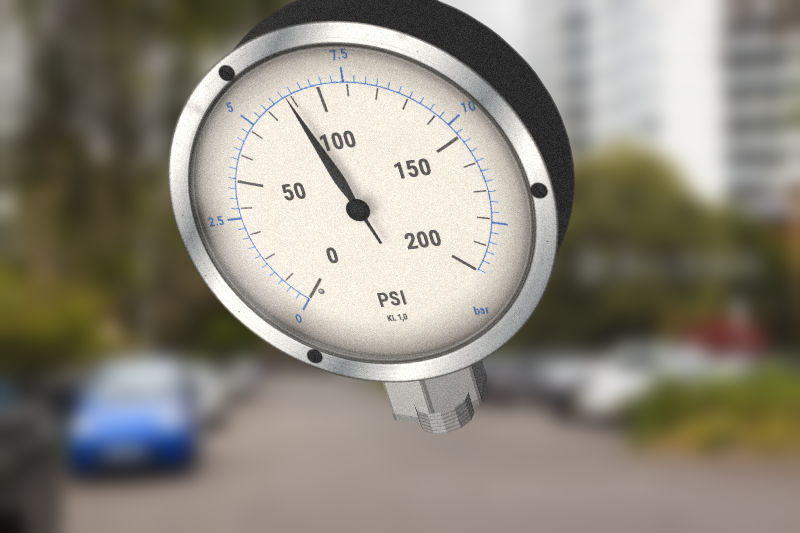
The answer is 90 psi
